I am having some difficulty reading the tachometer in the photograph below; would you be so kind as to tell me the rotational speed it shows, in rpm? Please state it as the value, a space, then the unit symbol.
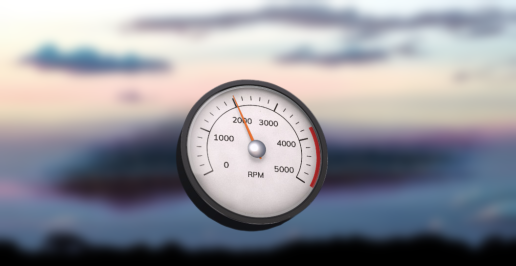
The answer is 2000 rpm
